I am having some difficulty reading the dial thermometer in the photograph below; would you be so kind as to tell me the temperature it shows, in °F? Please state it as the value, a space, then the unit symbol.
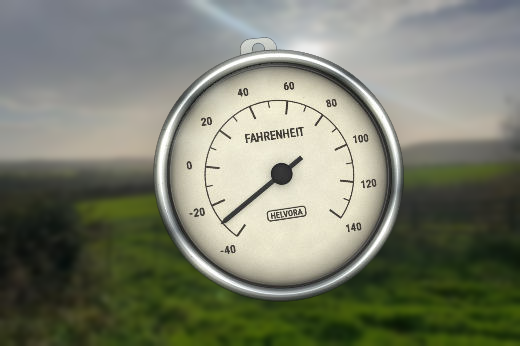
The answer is -30 °F
